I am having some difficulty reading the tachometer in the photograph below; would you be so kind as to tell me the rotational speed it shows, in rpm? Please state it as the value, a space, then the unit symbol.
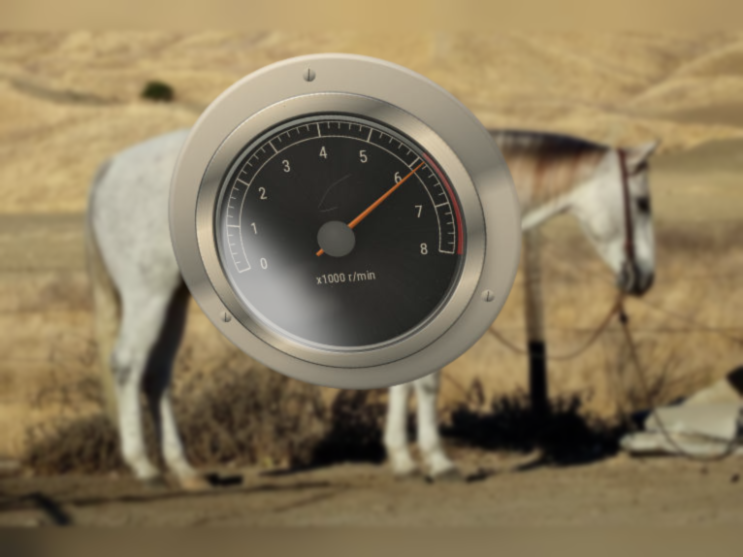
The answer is 6100 rpm
